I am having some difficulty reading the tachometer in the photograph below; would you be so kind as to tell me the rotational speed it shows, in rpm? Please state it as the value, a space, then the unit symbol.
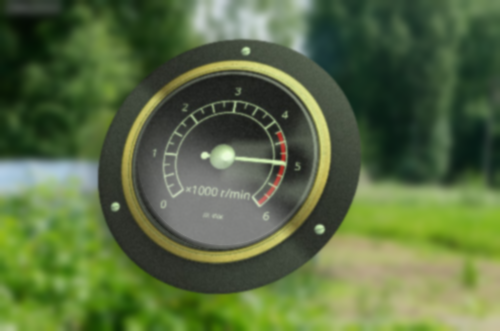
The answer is 5000 rpm
